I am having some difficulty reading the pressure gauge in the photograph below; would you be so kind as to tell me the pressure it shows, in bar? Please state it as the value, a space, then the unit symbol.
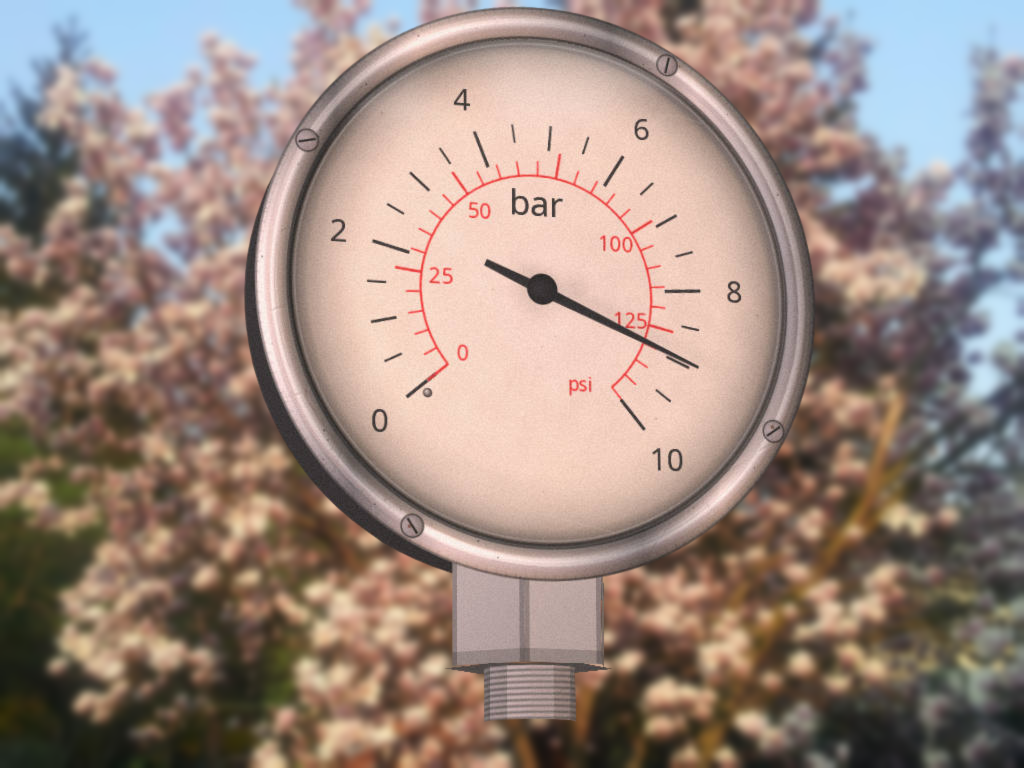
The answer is 9 bar
